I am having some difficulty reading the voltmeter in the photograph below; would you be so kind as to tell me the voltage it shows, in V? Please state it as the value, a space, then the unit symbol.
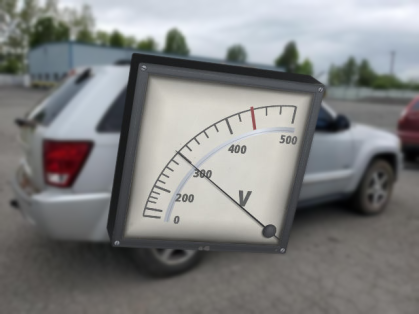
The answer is 300 V
